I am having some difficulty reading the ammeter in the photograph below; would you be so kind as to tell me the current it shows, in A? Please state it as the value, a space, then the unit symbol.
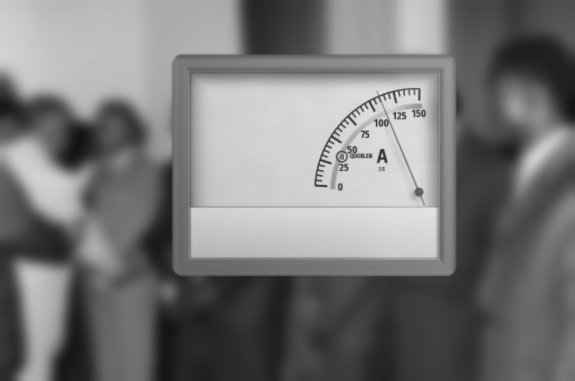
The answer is 110 A
